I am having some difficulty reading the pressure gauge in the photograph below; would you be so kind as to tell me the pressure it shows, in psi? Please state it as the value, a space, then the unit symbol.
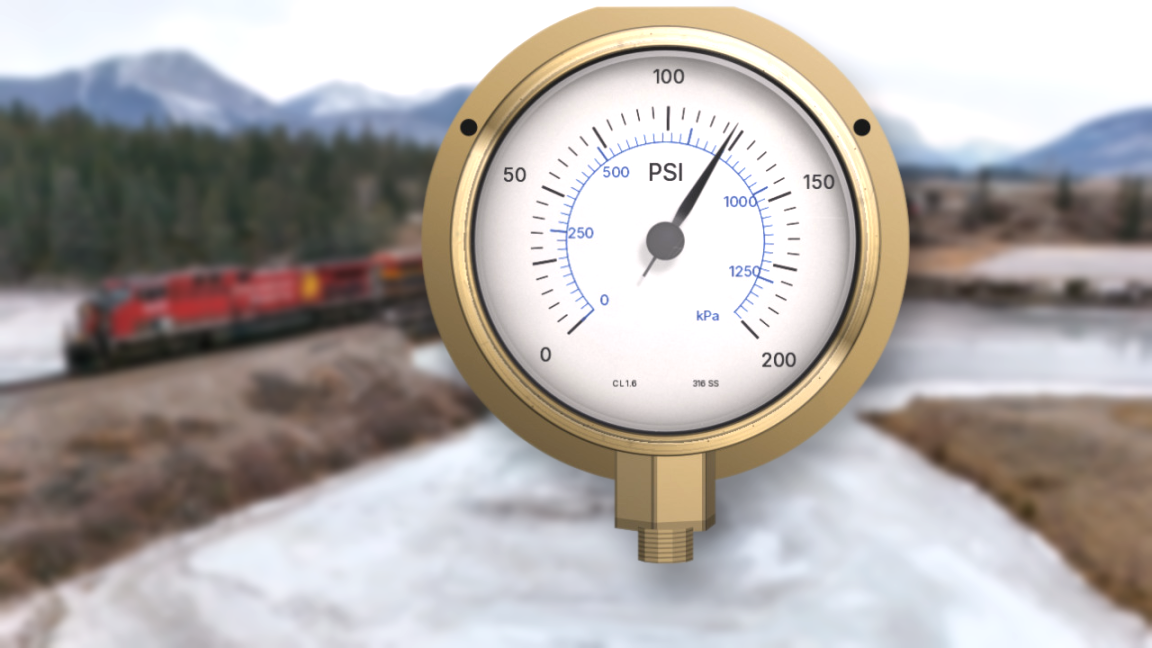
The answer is 122.5 psi
